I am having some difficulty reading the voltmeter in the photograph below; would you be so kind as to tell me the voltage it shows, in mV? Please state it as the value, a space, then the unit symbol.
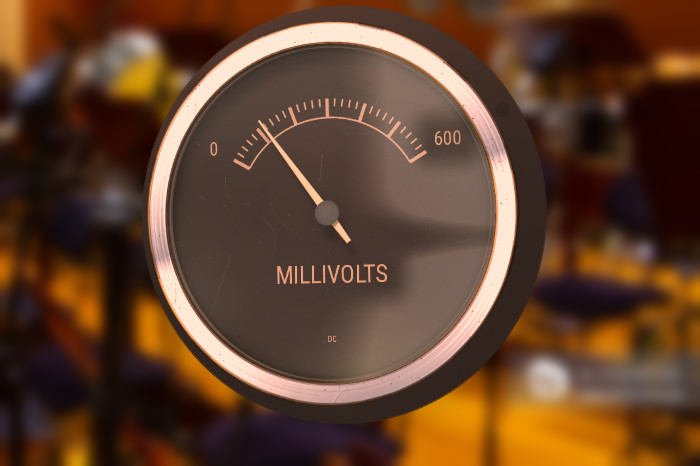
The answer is 120 mV
